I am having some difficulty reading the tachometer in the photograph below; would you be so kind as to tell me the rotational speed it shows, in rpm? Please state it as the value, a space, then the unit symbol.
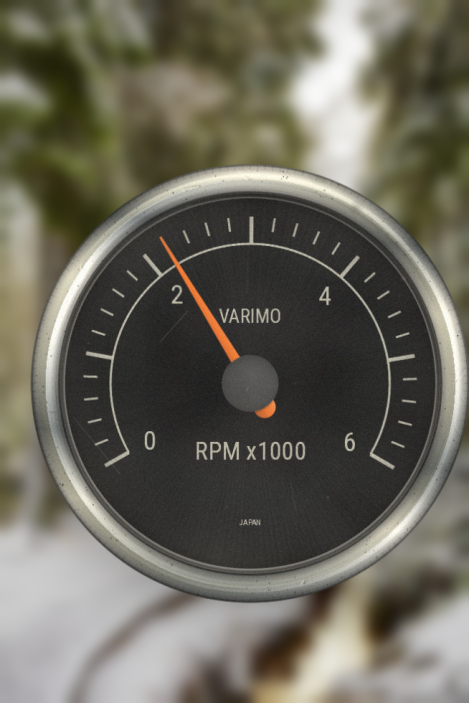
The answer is 2200 rpm
